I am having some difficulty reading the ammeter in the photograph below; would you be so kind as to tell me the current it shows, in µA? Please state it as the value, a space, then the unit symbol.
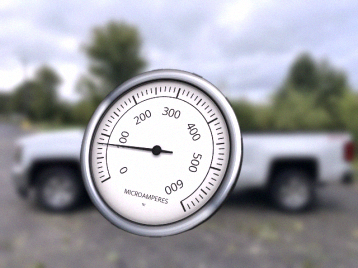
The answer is 80 µA
